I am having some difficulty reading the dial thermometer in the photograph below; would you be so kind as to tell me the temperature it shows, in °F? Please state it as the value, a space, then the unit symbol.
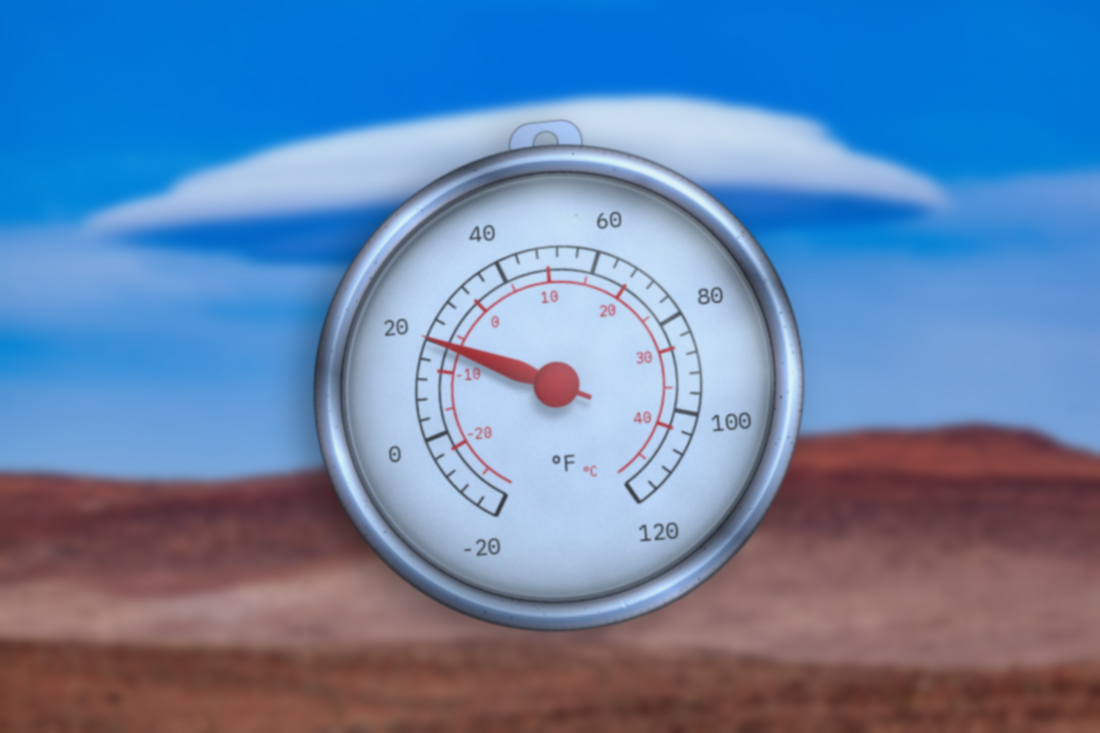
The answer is 20 °F
